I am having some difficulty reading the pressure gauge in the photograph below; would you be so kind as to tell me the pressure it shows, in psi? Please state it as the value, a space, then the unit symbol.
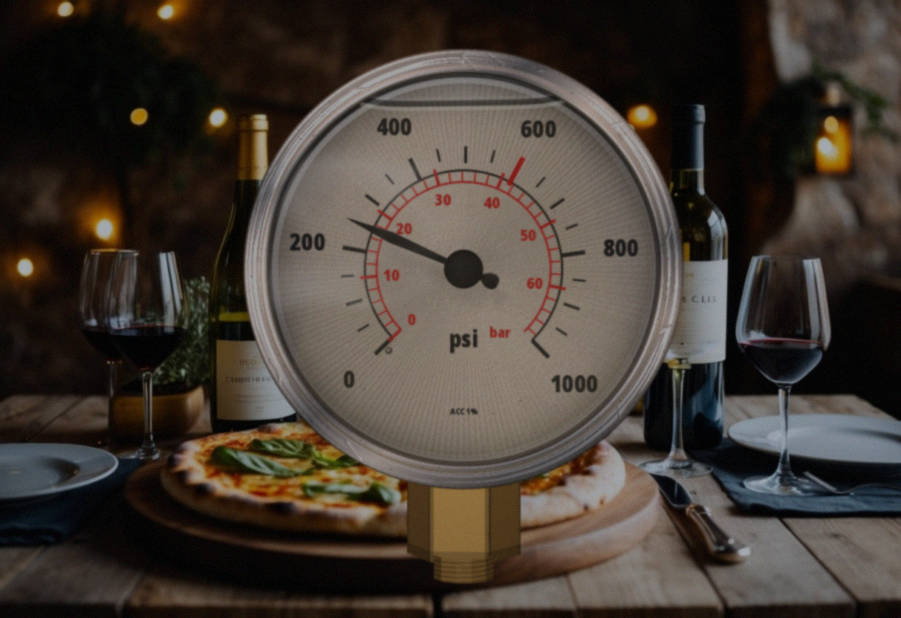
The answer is 250 psi
